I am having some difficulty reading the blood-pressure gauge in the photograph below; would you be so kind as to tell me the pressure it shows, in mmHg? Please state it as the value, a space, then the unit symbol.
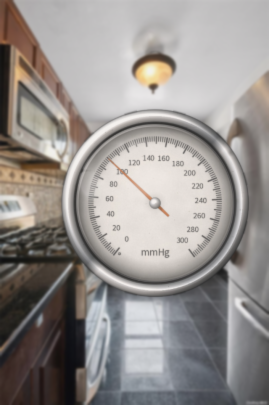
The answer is 100 mmHg
